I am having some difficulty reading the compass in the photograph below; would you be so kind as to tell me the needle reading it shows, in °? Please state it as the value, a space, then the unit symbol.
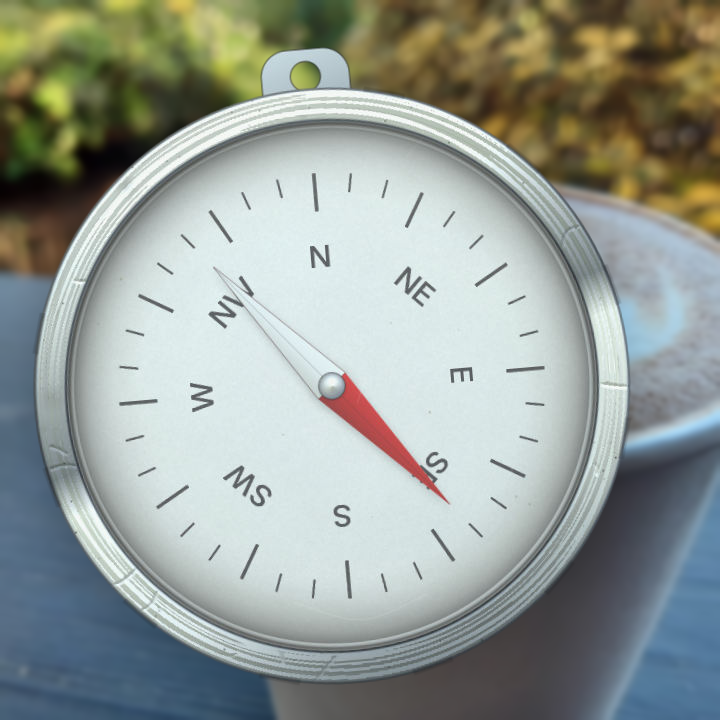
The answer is 140 °
